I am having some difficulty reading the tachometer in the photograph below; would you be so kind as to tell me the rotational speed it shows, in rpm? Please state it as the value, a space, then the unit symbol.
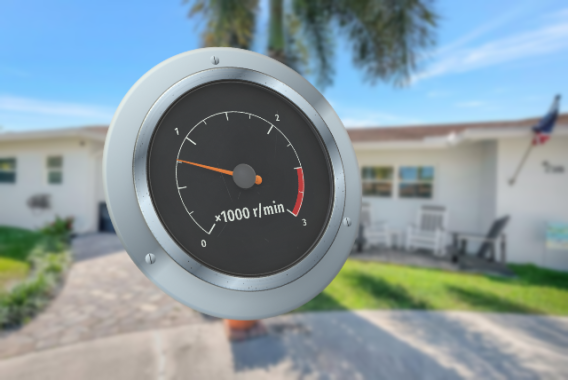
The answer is 750 rpm
